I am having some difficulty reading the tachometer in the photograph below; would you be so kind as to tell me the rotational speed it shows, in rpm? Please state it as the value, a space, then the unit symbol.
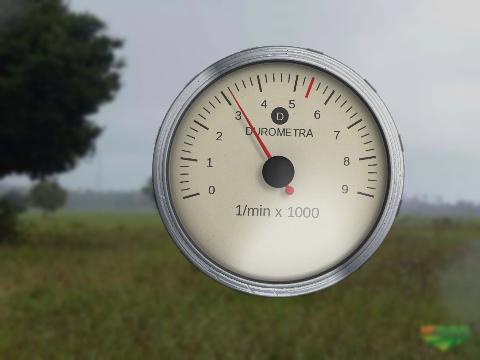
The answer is 3200 rpm
